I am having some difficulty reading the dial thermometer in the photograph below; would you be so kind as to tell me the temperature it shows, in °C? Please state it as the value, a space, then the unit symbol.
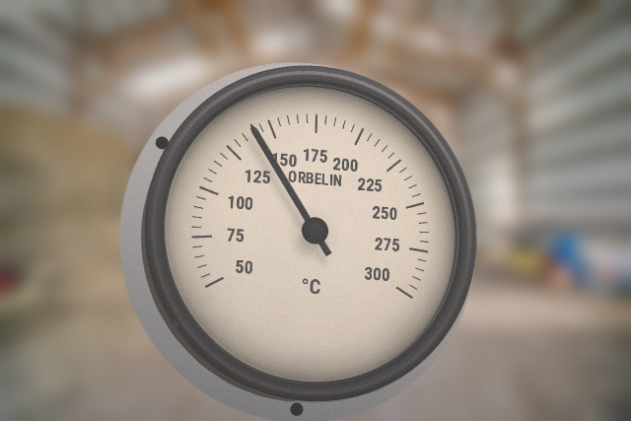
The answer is 140 °C
